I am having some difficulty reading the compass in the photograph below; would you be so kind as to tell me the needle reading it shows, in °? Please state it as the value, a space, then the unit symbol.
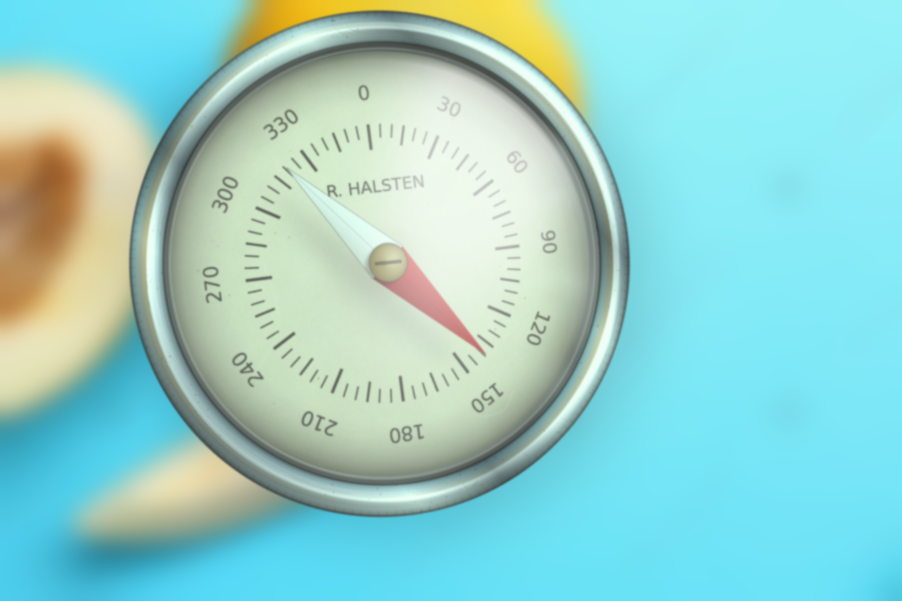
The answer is 140 °
